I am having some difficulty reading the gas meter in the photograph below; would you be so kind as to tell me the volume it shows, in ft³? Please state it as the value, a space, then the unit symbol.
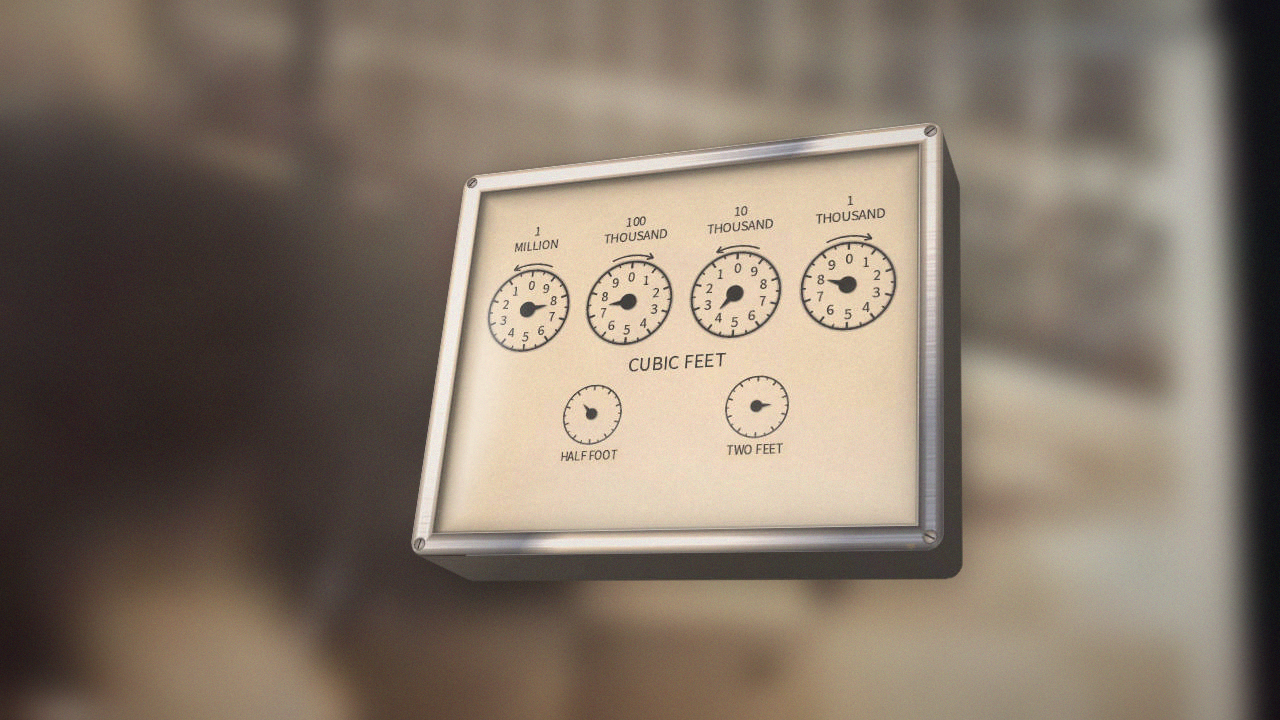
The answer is 773800 ft³
